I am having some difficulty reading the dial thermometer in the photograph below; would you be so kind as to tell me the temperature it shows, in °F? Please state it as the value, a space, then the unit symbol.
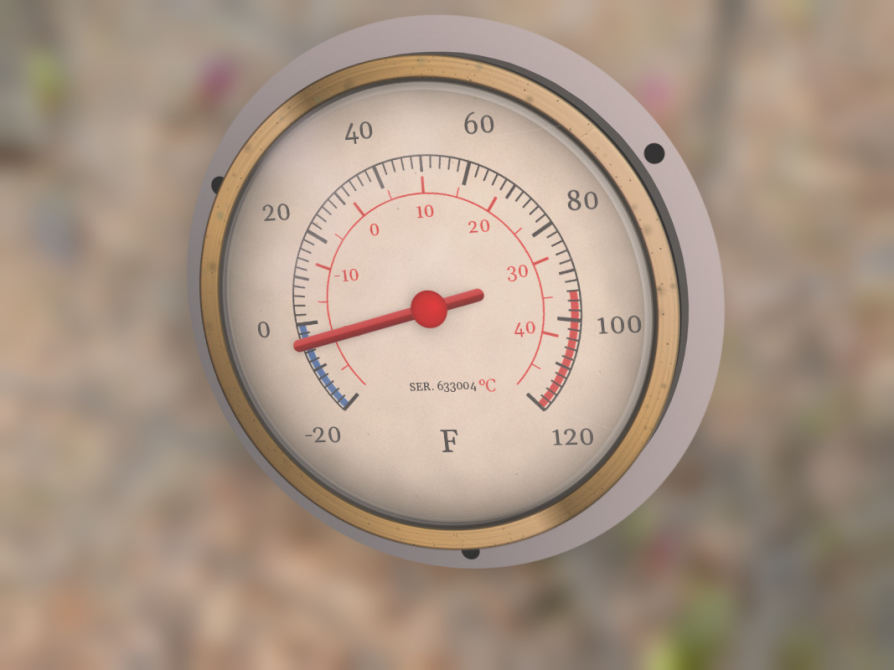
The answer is -4 °F
